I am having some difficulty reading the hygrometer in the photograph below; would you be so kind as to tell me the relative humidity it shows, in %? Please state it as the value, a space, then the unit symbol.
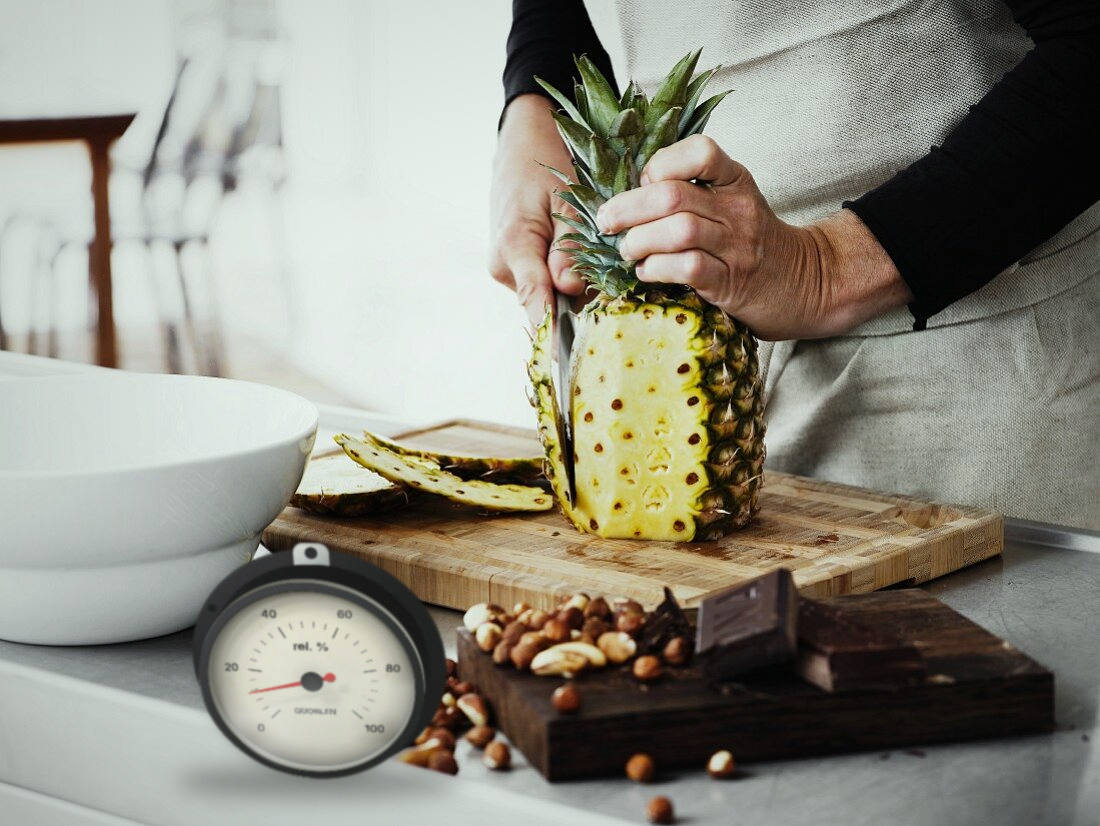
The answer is 12 %
